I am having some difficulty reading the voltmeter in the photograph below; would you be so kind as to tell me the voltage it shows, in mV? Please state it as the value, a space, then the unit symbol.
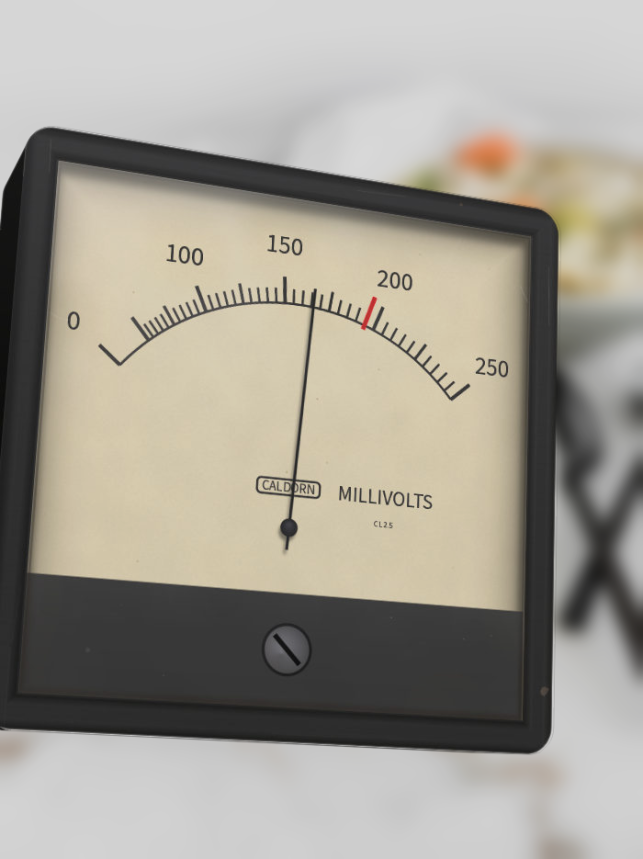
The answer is 165 mV
